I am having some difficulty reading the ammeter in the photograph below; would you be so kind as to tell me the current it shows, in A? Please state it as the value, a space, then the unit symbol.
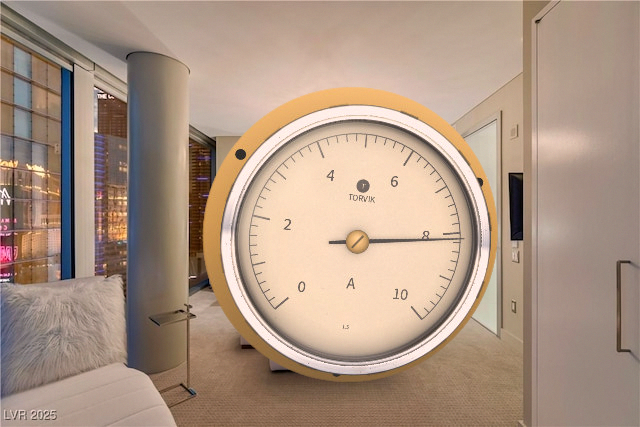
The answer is 8.1 A
